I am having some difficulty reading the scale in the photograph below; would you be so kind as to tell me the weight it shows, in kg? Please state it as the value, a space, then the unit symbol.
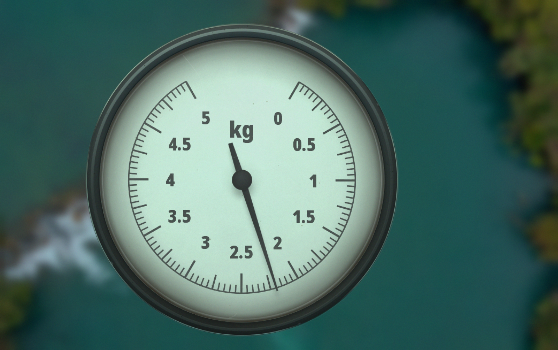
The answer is 2.2 kg
